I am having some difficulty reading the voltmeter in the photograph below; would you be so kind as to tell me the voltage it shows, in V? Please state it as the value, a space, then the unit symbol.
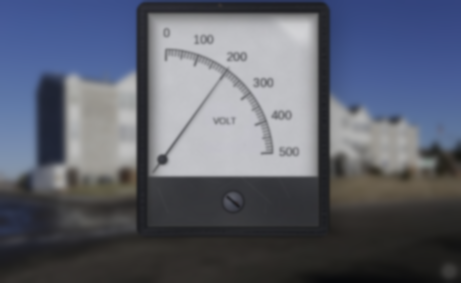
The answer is 200 V
